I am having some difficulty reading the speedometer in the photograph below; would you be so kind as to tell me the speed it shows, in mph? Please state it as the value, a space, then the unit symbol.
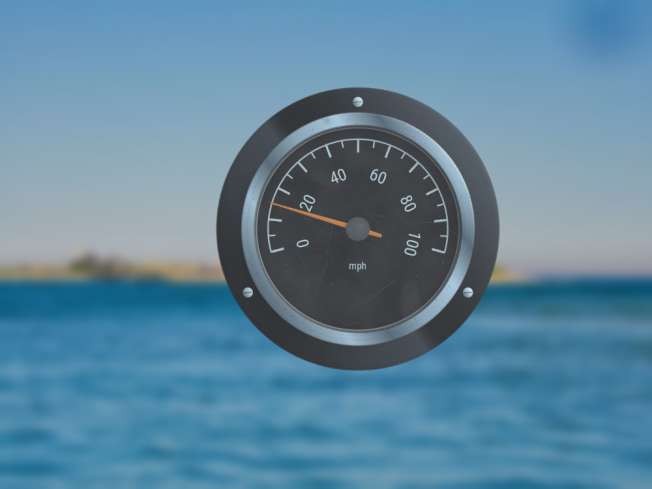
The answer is 15 mph
